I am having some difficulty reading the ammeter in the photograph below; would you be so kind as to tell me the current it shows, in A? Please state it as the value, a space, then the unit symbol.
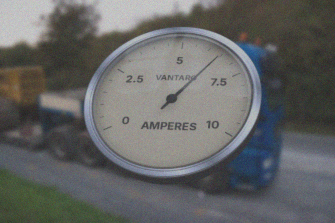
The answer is 6.5 A
